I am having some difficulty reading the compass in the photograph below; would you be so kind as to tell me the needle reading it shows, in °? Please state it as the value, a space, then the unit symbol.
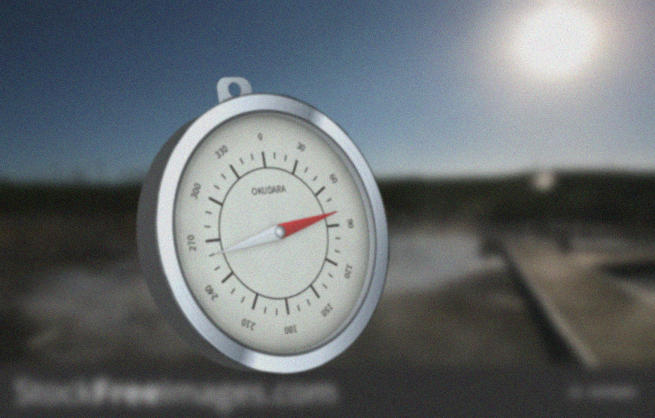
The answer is 80 °
